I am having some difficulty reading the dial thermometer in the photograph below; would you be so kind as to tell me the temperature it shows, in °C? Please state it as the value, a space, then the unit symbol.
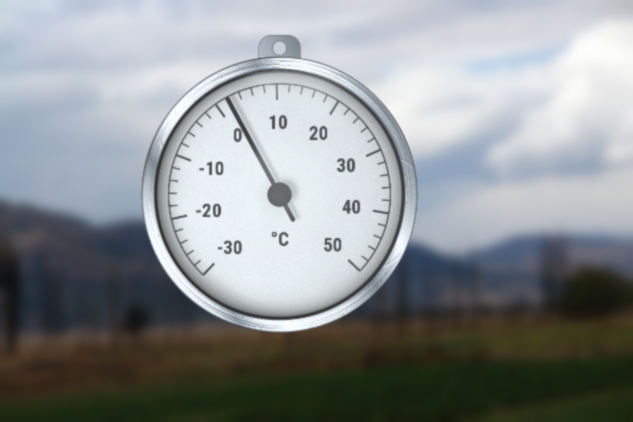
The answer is 2 °C
